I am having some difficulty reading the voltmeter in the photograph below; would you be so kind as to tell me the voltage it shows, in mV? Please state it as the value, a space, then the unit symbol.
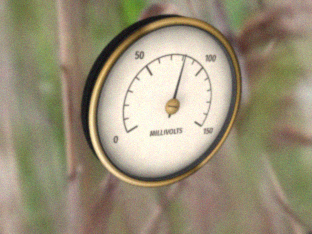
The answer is 80 mV
